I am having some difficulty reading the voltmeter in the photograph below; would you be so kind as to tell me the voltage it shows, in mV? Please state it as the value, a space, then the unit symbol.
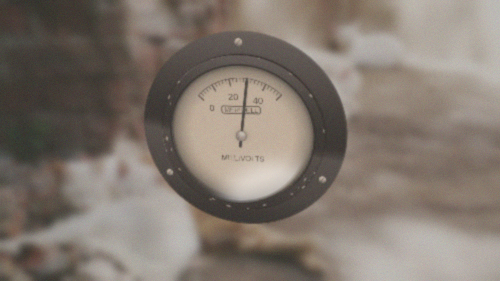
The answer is 30 mV
